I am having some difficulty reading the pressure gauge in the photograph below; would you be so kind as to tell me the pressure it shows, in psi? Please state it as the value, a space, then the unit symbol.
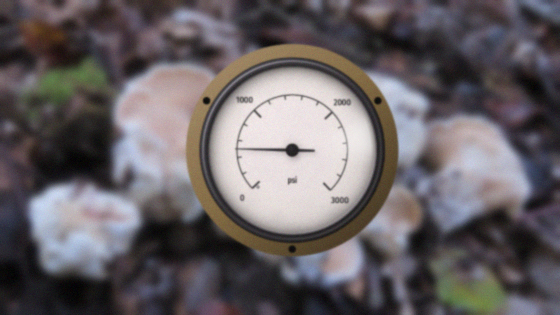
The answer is 500 psi
